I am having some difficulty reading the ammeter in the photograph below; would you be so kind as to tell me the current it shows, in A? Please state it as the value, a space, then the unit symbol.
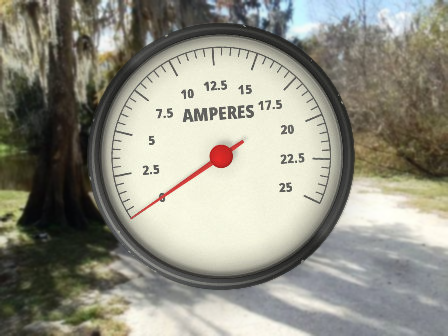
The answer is 0 A
